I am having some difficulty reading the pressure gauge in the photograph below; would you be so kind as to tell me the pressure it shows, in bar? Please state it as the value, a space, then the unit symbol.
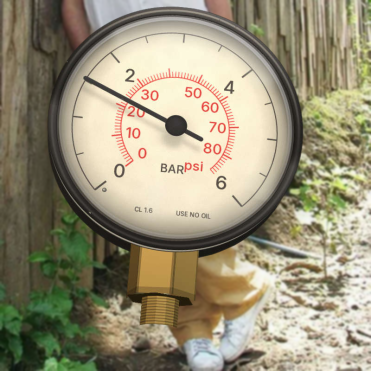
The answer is 1.5 bar
